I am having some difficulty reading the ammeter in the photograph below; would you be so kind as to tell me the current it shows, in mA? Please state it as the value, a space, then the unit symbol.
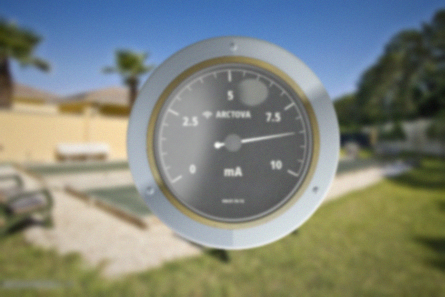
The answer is 8.5 mA
